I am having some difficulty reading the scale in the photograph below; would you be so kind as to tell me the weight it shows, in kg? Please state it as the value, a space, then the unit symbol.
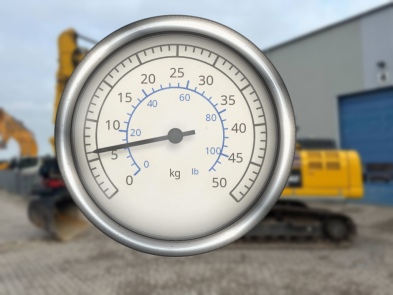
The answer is 6 kg
